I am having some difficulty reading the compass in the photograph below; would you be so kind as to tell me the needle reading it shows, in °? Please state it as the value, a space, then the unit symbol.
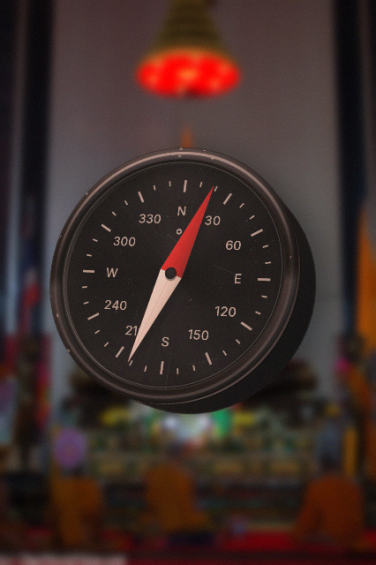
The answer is 20 °
